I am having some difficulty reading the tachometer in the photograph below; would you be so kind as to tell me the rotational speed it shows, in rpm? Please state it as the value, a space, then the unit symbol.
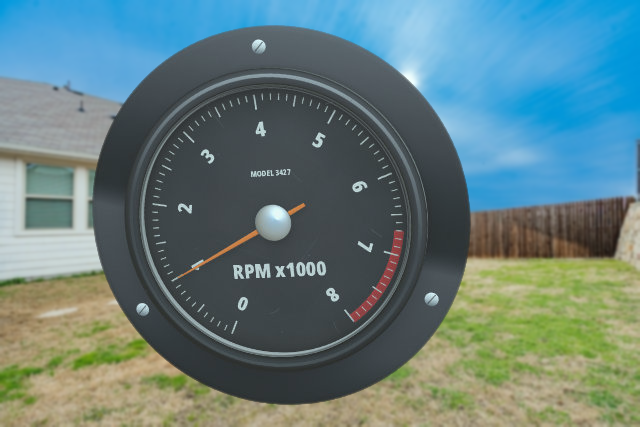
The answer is 1000 rpm
